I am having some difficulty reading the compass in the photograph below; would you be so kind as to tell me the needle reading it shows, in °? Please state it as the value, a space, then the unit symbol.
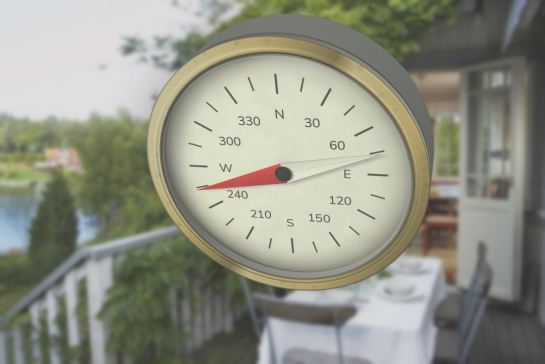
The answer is 255 °
